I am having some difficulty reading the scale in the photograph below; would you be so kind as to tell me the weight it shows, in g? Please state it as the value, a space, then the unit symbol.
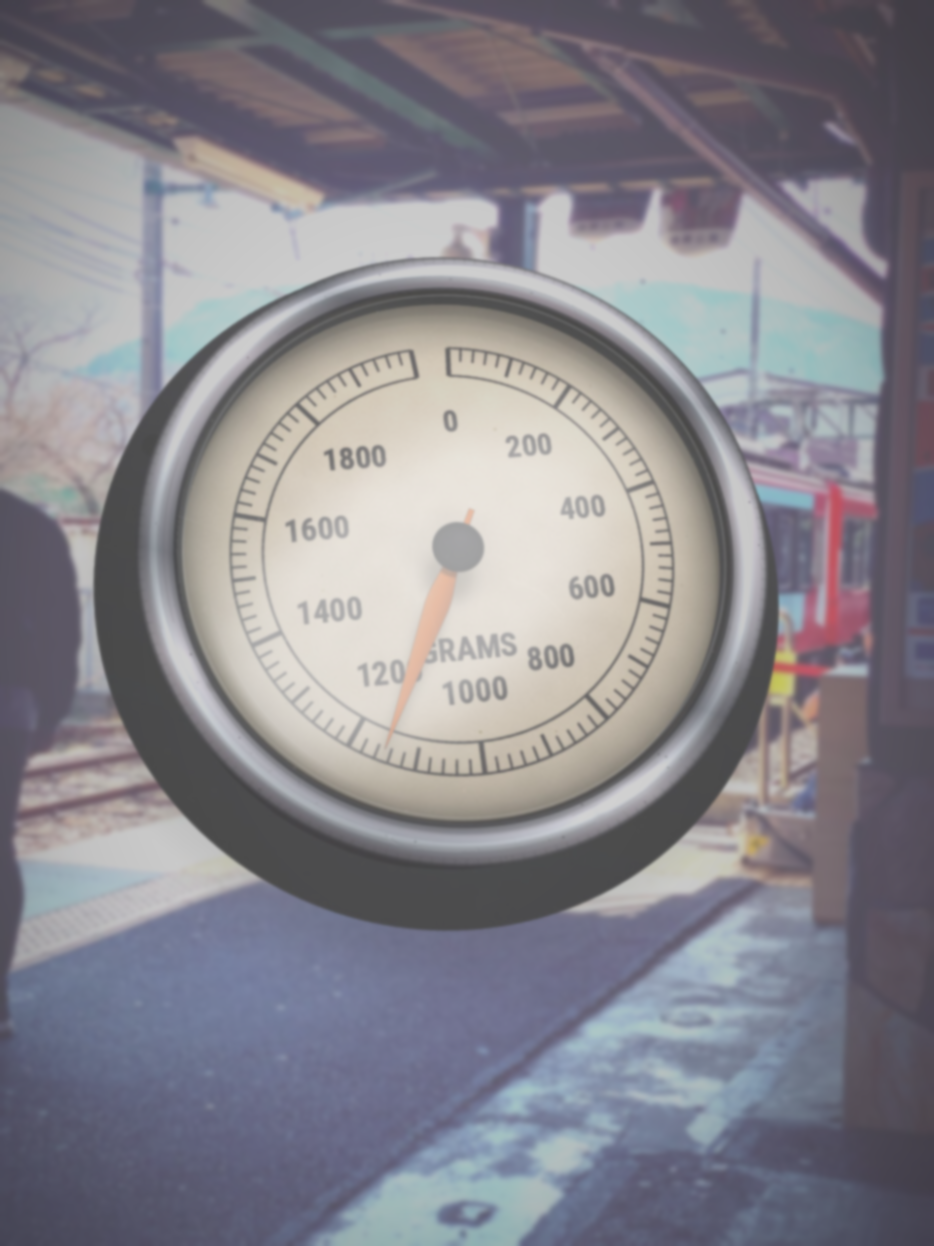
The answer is 1150 g
